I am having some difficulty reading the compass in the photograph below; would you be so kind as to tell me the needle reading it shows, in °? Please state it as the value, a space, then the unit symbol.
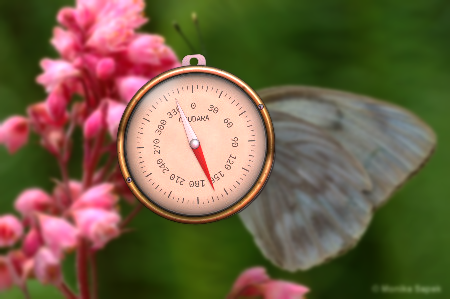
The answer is 160 °
